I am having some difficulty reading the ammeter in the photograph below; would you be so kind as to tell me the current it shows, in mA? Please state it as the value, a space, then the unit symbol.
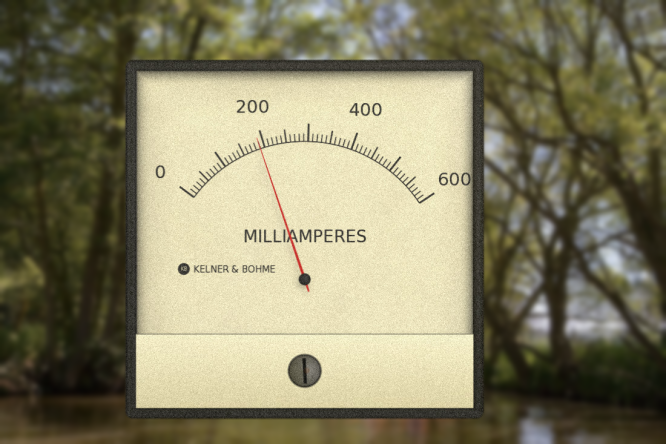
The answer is 190 mA
